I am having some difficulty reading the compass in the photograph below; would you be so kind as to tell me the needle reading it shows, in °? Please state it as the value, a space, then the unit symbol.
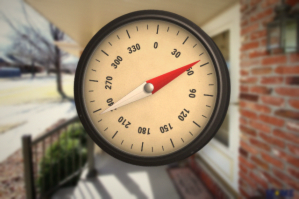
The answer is 55 °
